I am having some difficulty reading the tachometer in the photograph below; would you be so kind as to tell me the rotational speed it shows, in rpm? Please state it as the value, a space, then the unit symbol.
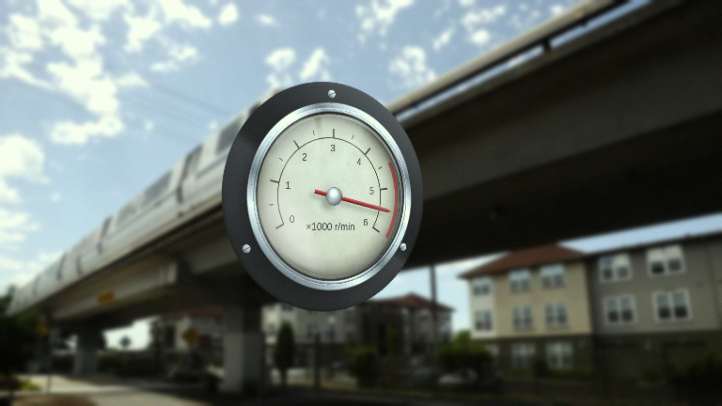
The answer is 5500 rpm
